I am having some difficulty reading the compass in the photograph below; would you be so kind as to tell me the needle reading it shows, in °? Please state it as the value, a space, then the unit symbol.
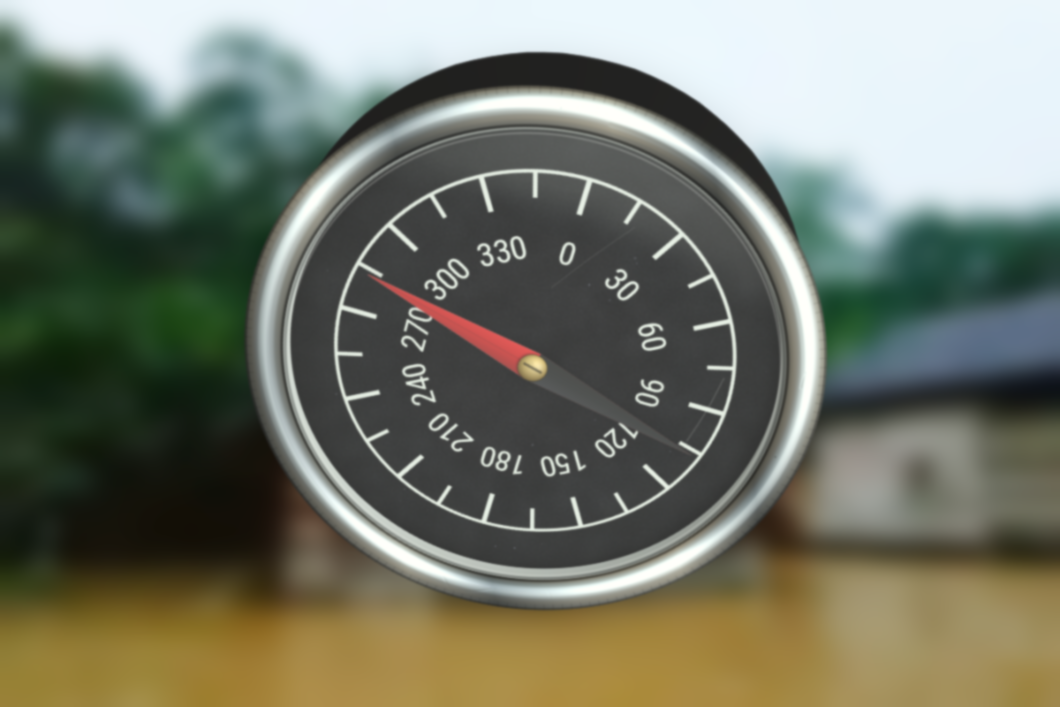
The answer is 285 °
